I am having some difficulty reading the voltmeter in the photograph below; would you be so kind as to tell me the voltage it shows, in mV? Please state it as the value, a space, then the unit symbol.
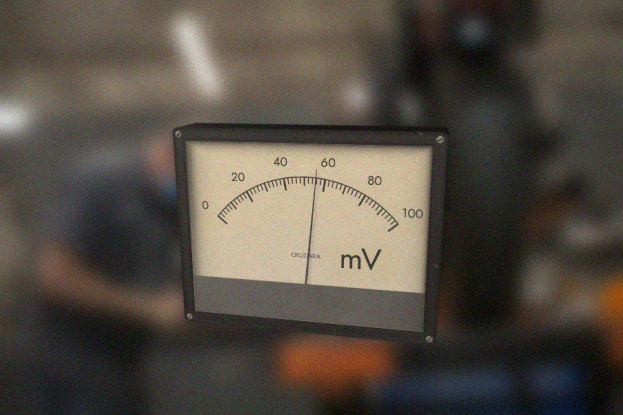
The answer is 56 mV
